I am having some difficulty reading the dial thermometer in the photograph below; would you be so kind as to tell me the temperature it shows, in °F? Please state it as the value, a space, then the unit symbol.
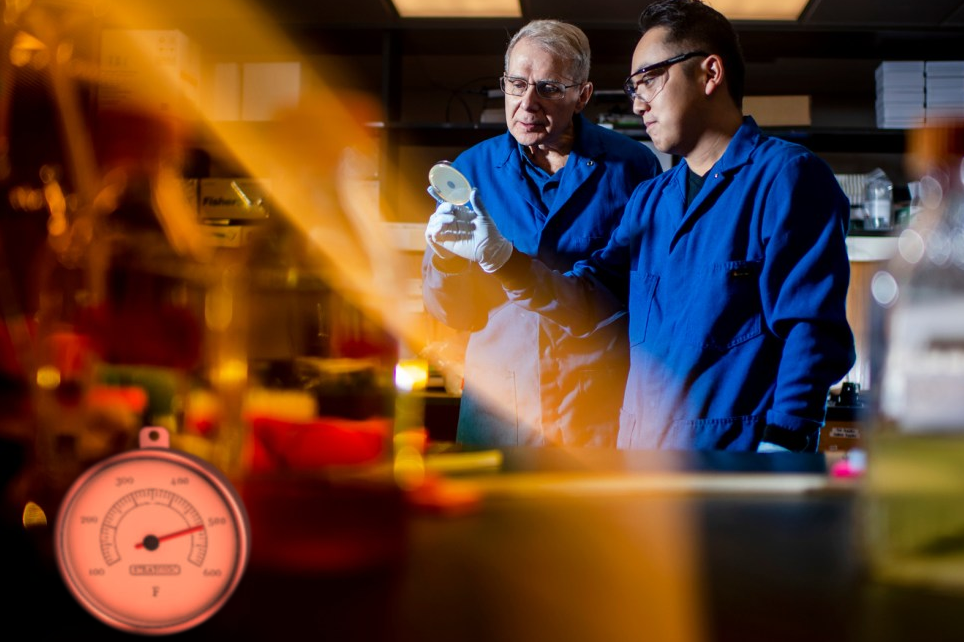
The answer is 500 °F
